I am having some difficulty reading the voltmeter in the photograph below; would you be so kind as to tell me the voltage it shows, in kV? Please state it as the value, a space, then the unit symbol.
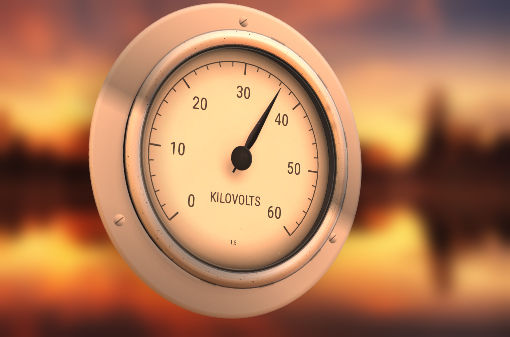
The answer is 36 kV
